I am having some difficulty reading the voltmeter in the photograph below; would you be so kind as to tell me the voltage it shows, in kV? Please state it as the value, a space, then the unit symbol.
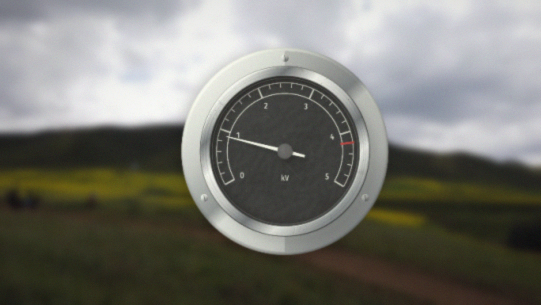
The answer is 0.9 kV
